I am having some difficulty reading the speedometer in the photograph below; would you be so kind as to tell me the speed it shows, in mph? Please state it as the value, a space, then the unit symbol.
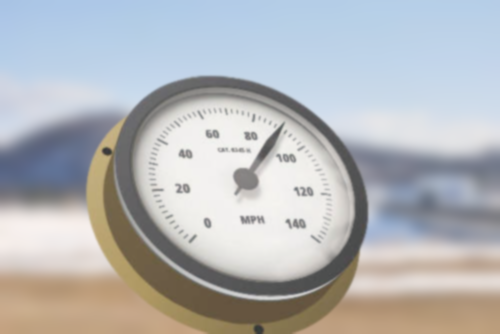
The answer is 90 mph
